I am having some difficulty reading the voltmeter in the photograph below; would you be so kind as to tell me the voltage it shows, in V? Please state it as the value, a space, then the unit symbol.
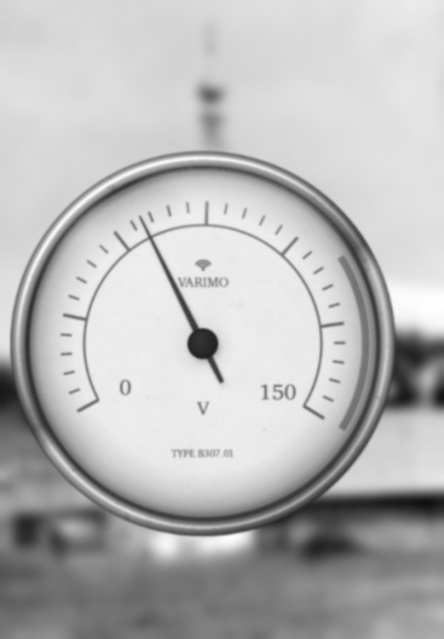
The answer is 57.5 V
